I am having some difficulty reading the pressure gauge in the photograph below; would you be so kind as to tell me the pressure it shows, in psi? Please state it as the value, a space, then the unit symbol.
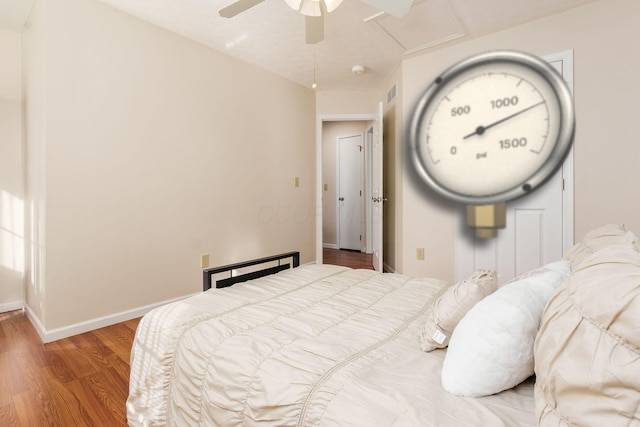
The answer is 1200 psi
